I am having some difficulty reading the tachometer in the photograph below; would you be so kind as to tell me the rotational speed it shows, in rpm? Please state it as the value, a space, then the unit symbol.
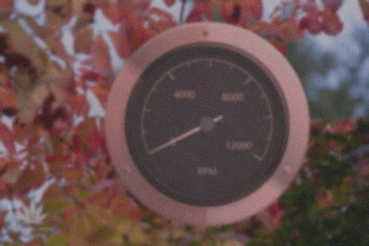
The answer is 0 rpm
